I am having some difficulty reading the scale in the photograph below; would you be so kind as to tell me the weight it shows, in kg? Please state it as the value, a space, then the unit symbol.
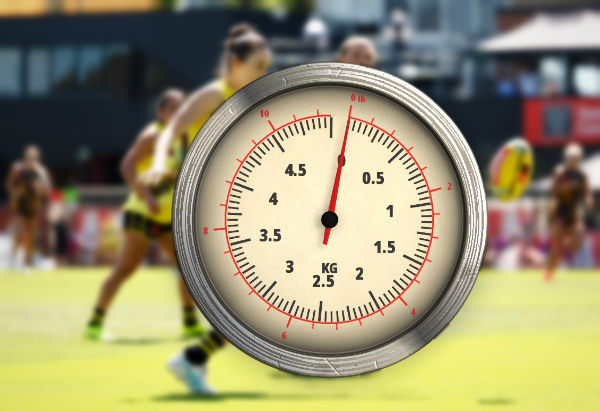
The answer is 0 kg
